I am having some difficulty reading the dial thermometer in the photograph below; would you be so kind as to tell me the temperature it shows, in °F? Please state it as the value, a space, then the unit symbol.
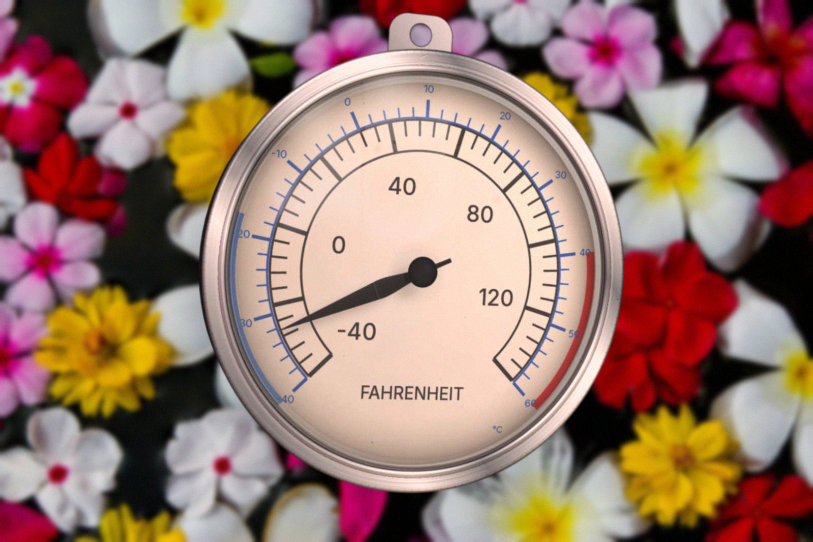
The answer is -26 °F
